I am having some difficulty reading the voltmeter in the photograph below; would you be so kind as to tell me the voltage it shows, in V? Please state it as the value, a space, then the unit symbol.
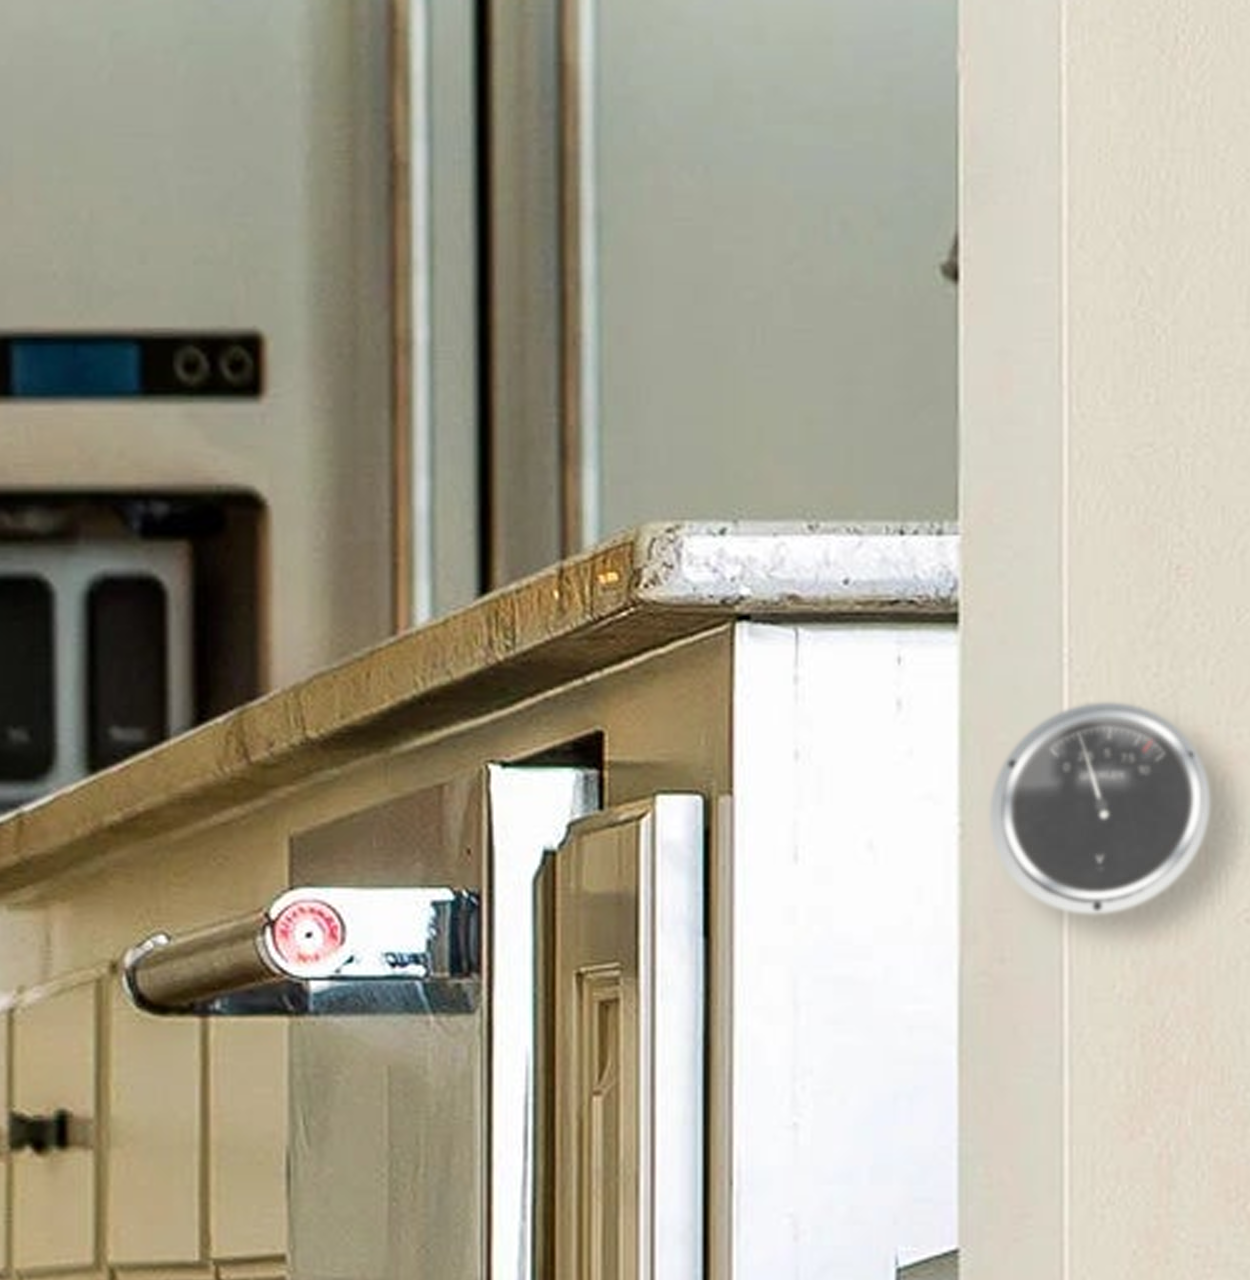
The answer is 2.5 V
